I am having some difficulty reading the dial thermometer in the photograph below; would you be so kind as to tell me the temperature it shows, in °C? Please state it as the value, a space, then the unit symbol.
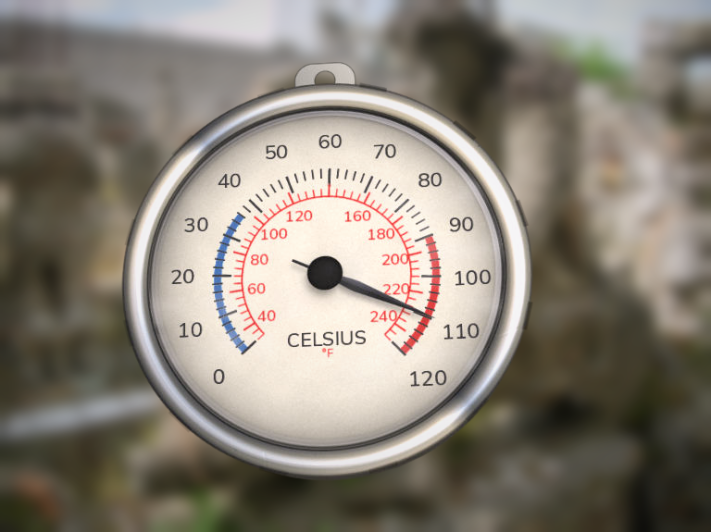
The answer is 110 °C
